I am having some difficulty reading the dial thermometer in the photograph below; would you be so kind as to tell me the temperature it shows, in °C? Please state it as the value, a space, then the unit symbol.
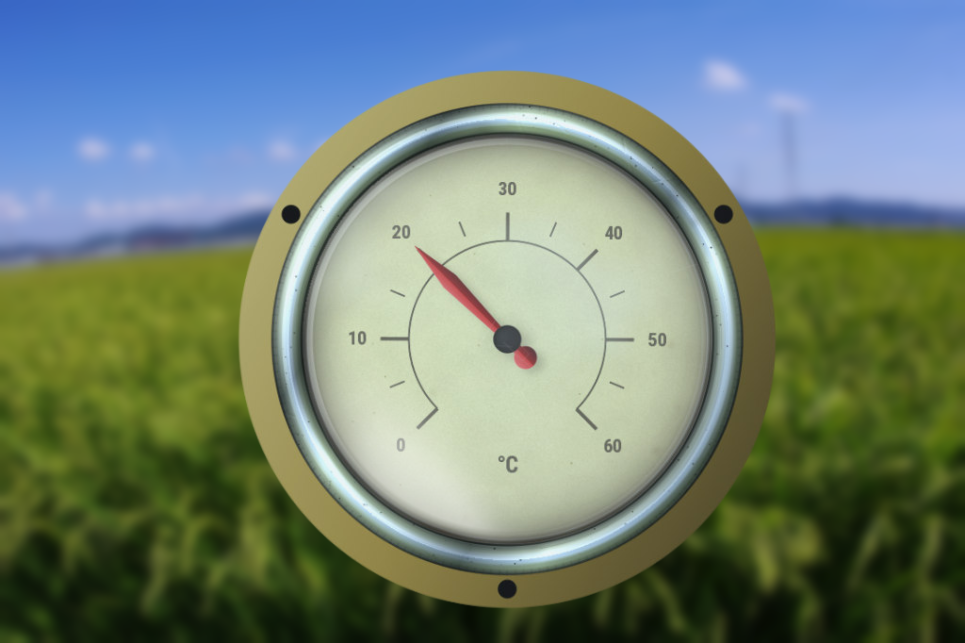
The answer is 20 °C
